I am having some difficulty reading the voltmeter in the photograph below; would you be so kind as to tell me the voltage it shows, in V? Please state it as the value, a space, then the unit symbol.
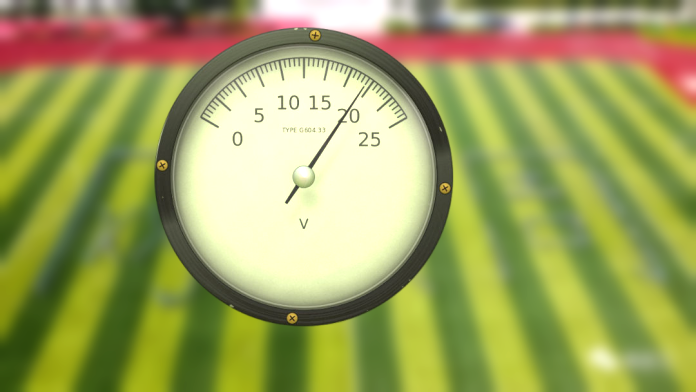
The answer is 19.5 V
